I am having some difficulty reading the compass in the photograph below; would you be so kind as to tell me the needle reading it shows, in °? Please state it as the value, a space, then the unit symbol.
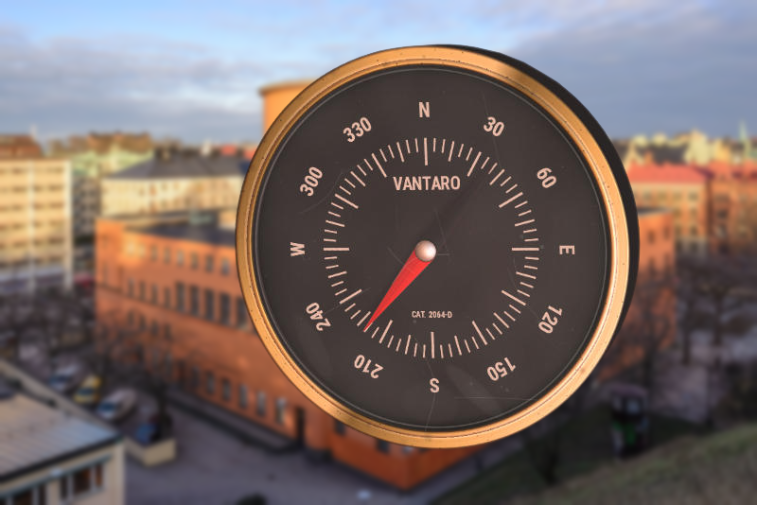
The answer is 220 °
